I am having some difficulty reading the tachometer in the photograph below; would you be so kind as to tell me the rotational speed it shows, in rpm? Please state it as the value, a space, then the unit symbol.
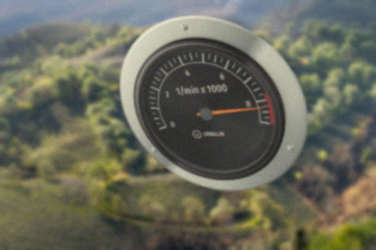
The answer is 8250 rpm
